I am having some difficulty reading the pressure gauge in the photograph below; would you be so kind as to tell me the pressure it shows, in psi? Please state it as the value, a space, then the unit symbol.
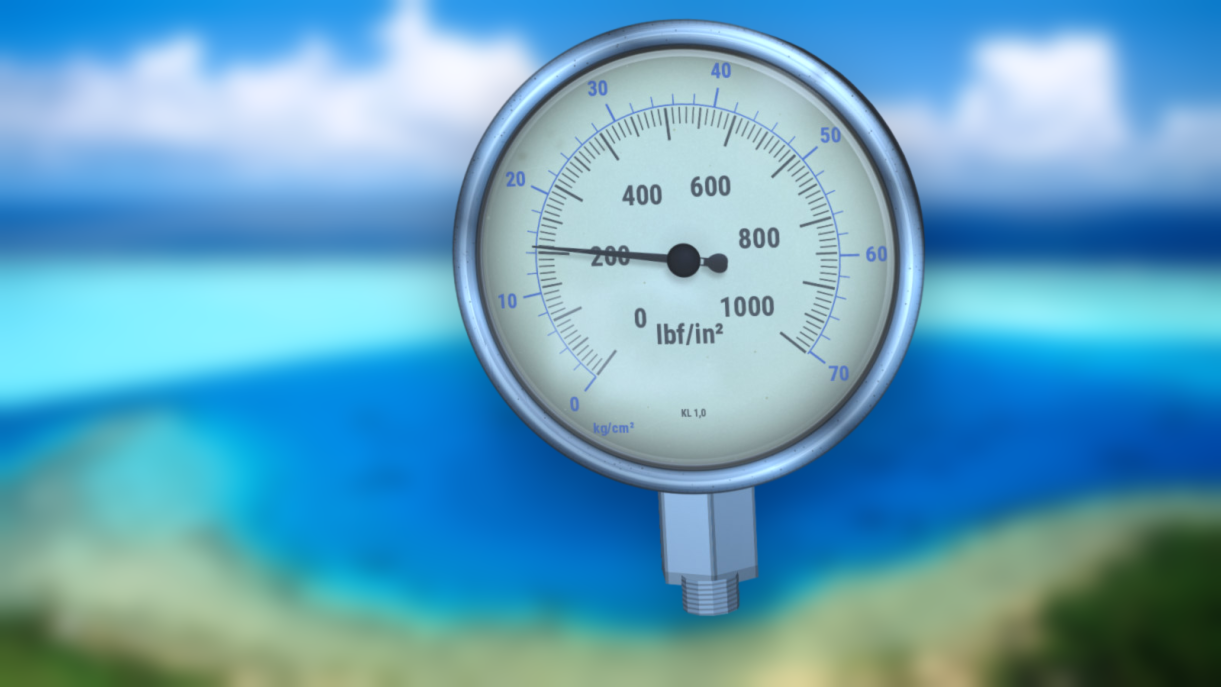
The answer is 210 psi
